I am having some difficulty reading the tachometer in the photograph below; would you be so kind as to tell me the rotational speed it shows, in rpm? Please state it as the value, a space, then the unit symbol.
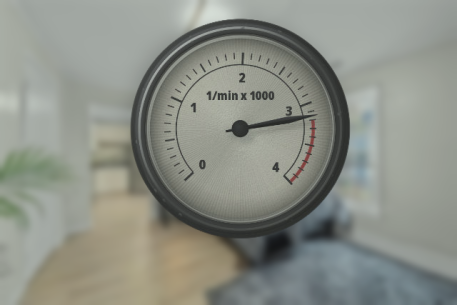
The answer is 3150 rpm
